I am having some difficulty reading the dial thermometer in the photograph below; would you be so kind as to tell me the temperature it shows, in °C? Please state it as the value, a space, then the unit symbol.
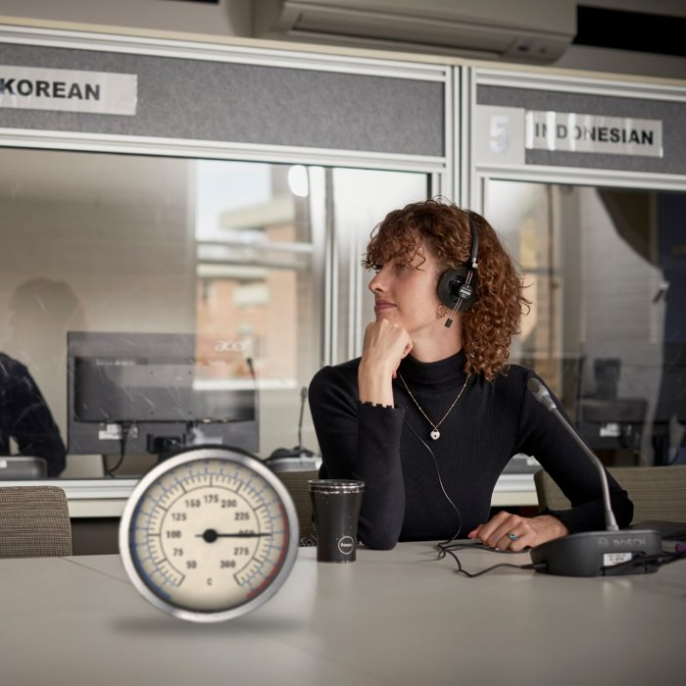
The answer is 250 °C
